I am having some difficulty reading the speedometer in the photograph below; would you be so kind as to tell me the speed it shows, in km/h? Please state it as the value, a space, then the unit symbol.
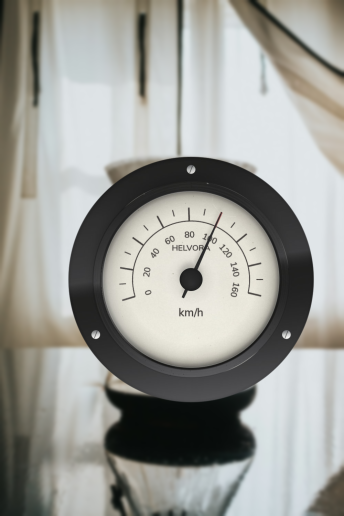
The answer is 100 km/h
